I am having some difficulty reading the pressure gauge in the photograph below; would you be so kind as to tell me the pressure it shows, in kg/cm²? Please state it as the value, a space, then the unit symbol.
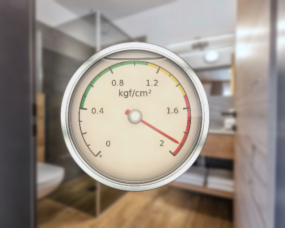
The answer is 1.9 kg/cm²
